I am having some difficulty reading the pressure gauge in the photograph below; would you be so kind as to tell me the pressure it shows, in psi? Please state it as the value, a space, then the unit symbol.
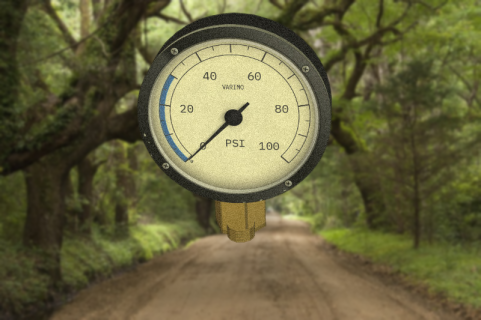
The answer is 0 psi
